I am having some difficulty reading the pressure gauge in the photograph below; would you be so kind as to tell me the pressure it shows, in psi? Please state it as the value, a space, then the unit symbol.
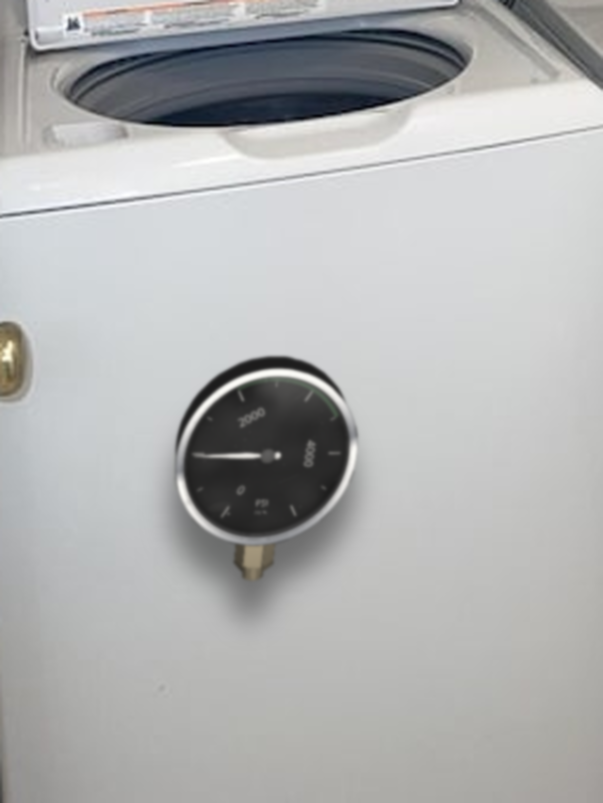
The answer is 1000 psi
